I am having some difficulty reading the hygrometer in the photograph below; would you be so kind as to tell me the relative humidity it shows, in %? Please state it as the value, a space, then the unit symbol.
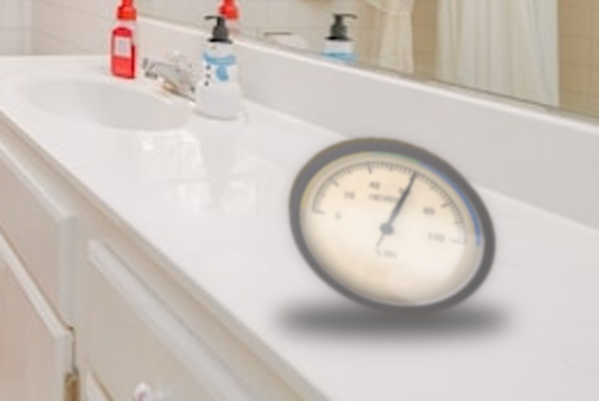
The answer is 60 %
